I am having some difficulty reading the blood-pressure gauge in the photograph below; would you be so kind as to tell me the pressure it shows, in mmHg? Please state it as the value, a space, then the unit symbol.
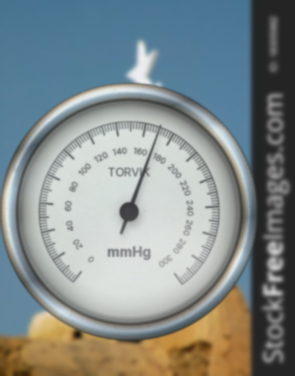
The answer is 170 mmHg
